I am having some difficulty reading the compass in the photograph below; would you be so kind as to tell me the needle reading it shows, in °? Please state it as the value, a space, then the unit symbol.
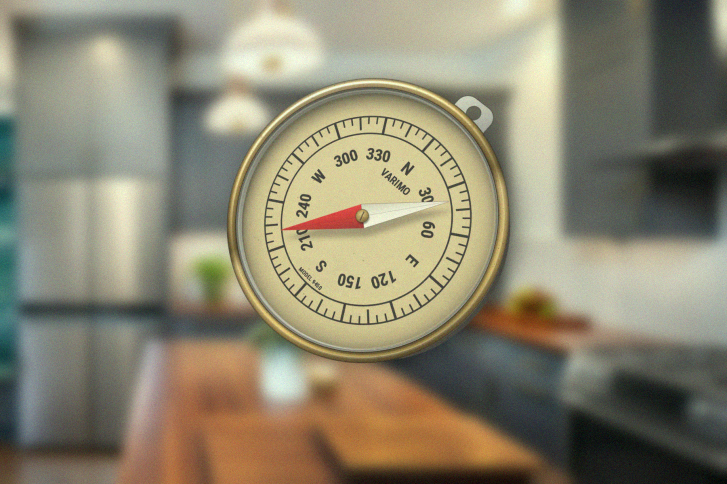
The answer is 220 °
